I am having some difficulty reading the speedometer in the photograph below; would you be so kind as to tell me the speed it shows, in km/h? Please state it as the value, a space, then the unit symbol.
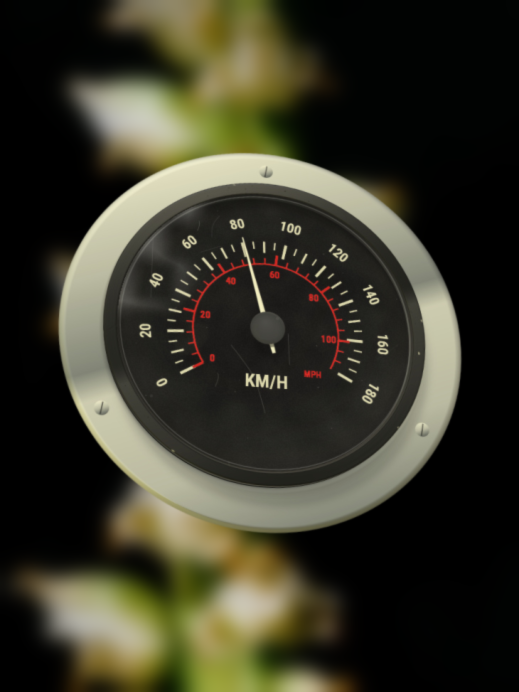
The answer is 80 km/h
